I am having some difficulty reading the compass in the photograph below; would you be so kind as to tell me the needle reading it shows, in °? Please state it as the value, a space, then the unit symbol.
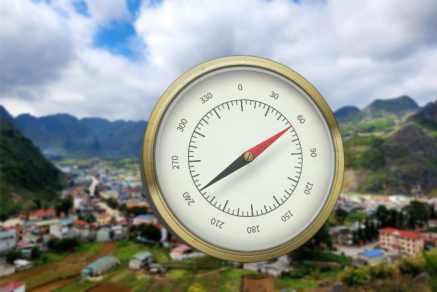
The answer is 60 °
